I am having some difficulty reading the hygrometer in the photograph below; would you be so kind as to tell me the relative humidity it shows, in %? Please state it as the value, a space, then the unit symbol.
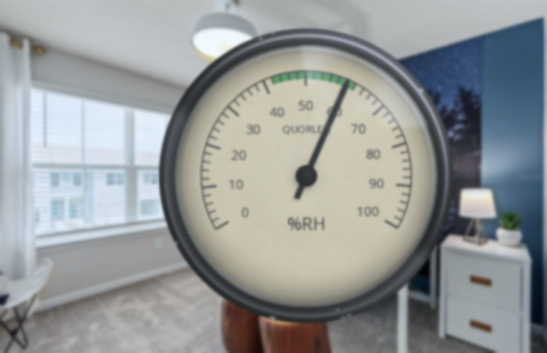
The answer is 60 %
